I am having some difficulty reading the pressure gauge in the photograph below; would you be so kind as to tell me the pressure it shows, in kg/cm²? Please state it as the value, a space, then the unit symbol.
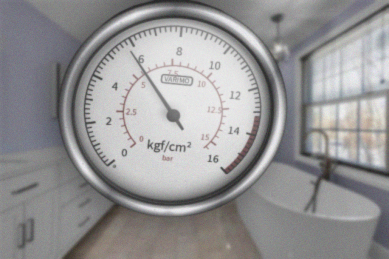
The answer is 5.8 kg/cm²
